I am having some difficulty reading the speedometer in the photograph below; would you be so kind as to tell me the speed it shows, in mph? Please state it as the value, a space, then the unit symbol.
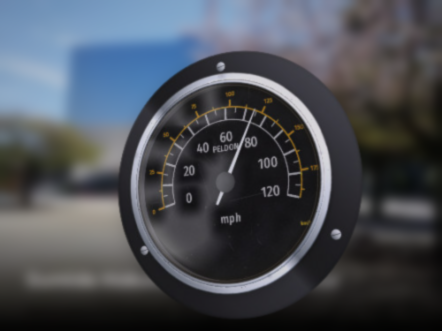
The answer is 75 mph
